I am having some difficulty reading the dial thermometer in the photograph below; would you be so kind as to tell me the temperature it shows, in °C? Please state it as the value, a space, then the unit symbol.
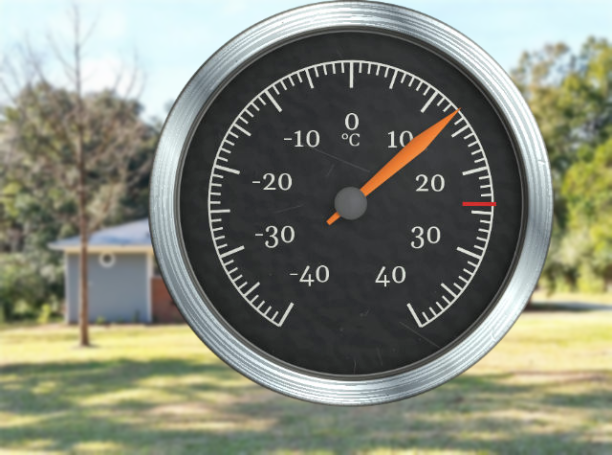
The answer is 13 °C
